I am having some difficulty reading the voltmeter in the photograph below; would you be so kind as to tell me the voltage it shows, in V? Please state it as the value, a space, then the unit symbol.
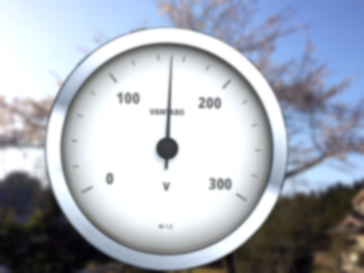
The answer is 150 V
